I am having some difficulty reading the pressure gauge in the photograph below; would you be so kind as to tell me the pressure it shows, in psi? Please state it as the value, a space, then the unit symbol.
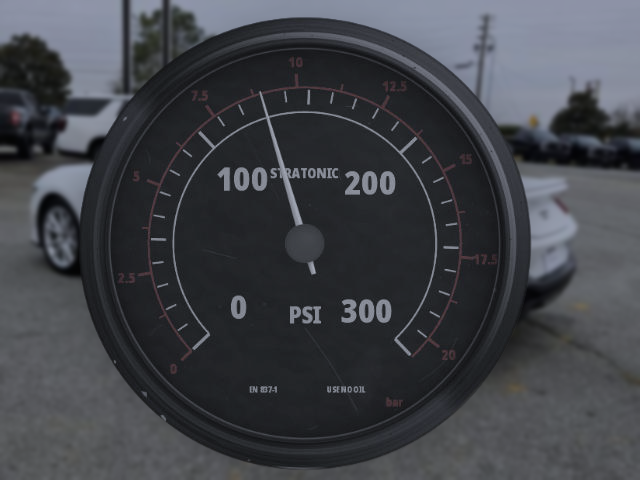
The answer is 130 psi
